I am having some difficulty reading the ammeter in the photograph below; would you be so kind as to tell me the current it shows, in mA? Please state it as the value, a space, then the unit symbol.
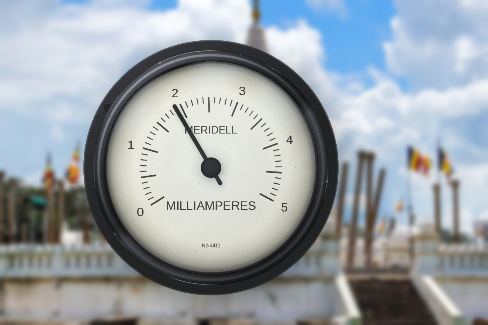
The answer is 1.9 mA
